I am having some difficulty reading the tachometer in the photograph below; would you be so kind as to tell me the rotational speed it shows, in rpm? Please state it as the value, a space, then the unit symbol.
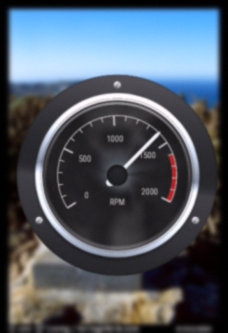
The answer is 1400 rpm
